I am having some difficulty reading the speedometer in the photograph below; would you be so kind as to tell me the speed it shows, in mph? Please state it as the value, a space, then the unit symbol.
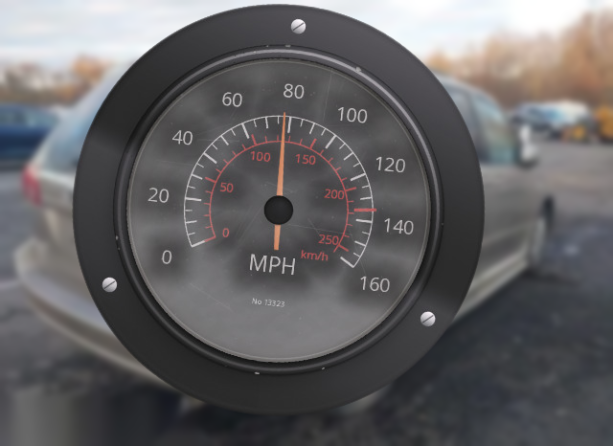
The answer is 77.5 mph
